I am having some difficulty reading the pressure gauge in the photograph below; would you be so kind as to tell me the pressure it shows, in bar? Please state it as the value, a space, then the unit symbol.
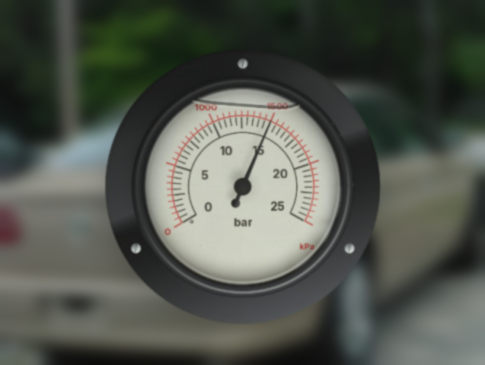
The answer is 15 bar
